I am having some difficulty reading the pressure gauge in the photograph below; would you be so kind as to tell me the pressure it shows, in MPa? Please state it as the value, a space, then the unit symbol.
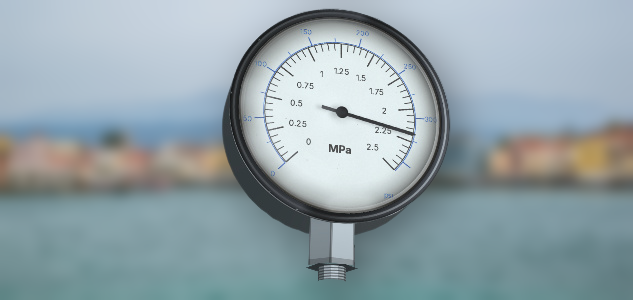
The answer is 2.2 MPa
